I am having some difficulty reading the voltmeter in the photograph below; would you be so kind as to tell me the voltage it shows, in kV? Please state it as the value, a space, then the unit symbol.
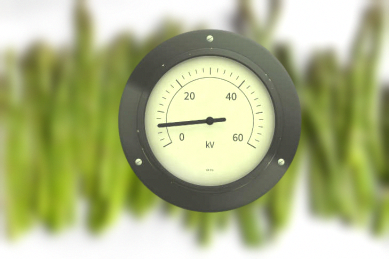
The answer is 6 kV
